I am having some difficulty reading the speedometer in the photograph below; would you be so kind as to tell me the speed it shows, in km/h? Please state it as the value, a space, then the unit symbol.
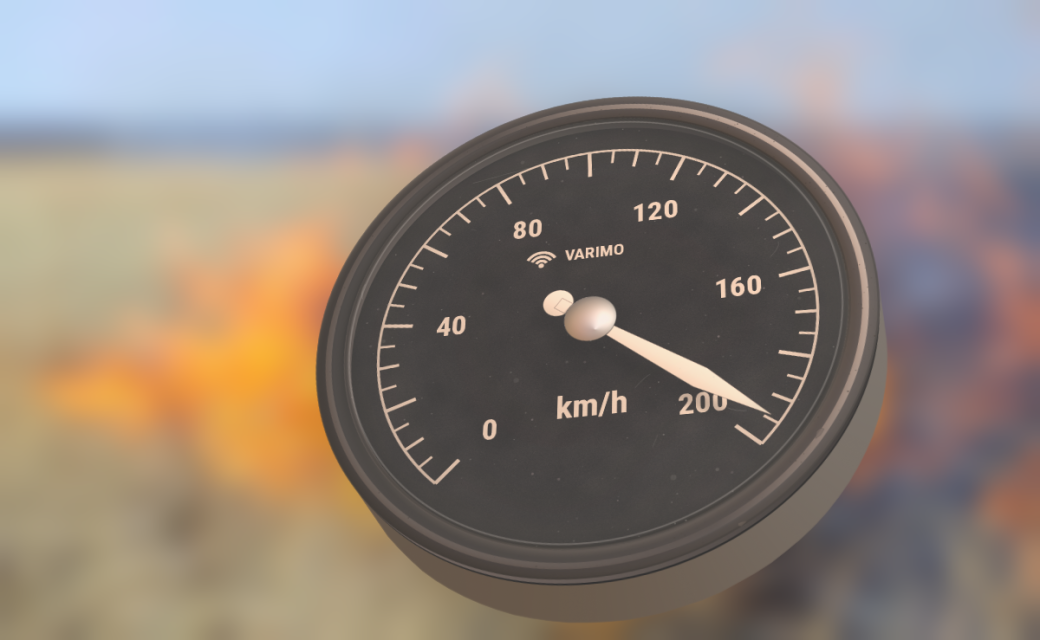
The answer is 195 km/h
